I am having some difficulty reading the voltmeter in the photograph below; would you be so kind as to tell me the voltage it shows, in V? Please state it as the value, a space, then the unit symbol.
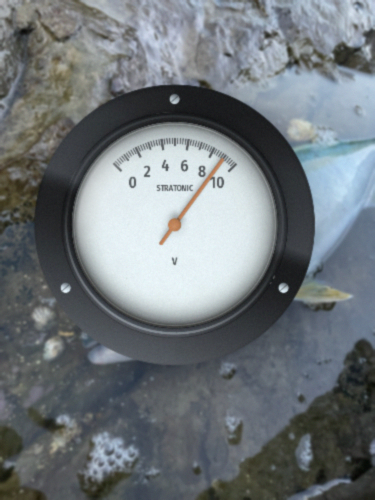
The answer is 9 V
